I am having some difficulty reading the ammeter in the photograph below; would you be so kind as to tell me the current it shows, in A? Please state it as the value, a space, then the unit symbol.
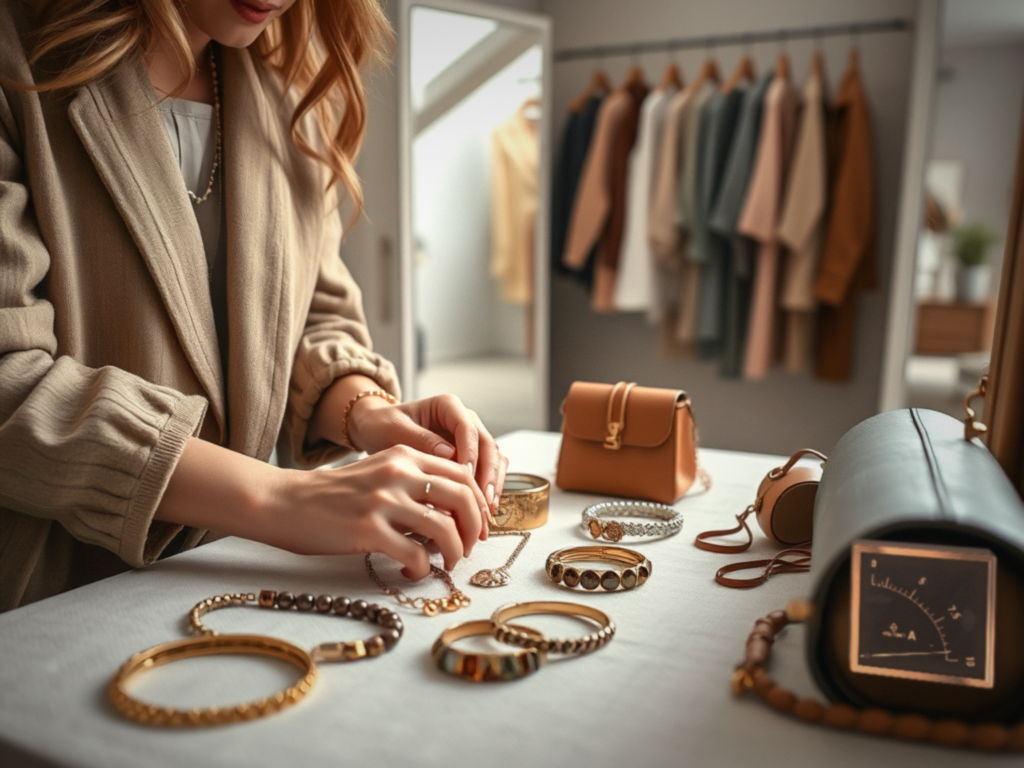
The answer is 9.5 A
